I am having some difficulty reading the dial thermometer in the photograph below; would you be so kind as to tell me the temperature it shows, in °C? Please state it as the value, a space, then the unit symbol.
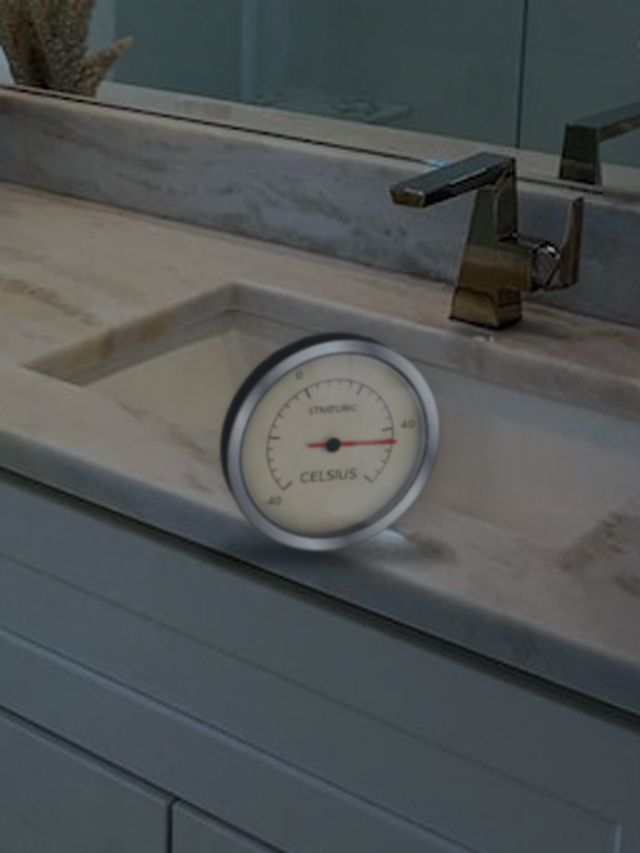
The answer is 44 °C
